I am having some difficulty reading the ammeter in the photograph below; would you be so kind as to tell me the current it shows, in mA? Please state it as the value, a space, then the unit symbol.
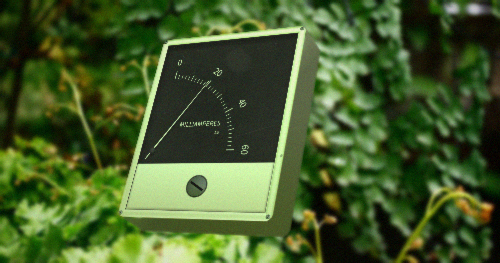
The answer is 20 mA
